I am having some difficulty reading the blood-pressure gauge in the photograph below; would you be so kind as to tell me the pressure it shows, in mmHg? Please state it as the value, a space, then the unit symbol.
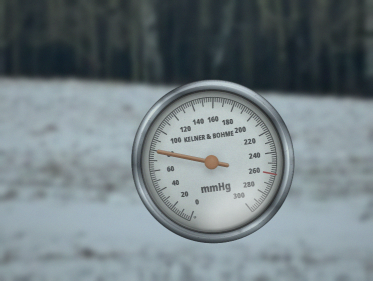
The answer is 80 mmHg
